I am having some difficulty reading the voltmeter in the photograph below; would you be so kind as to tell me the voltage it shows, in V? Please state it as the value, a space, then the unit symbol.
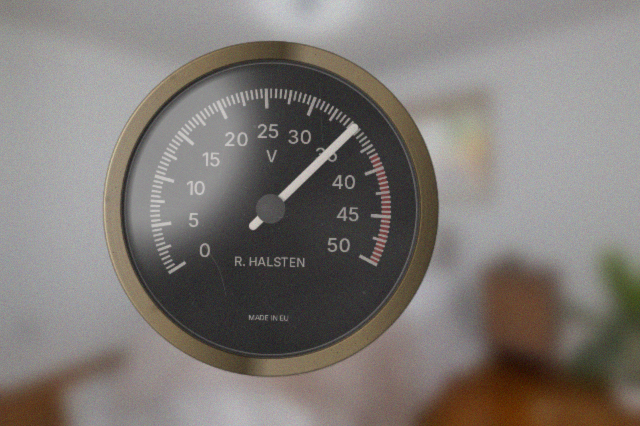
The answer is 35 V
